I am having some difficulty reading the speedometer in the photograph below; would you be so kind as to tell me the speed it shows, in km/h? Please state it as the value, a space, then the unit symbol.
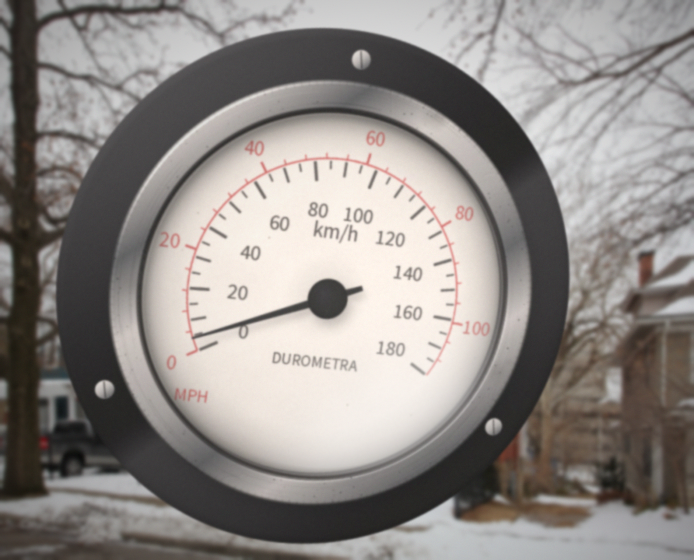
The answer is 5 km/h
